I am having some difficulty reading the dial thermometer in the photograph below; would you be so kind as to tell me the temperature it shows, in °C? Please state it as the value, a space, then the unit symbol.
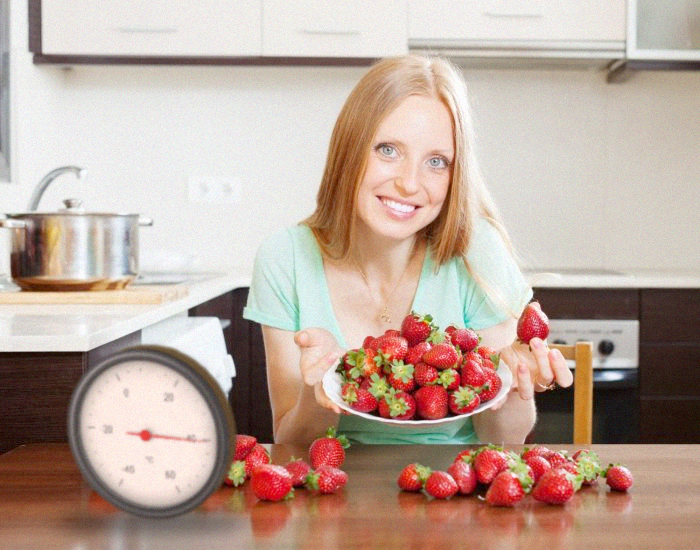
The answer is 40 °C
